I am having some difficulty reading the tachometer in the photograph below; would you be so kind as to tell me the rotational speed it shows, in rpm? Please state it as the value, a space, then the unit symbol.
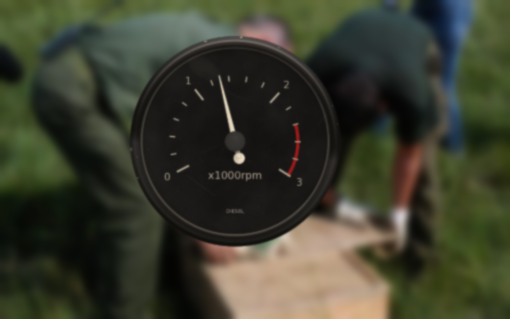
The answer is 1300 rpm
